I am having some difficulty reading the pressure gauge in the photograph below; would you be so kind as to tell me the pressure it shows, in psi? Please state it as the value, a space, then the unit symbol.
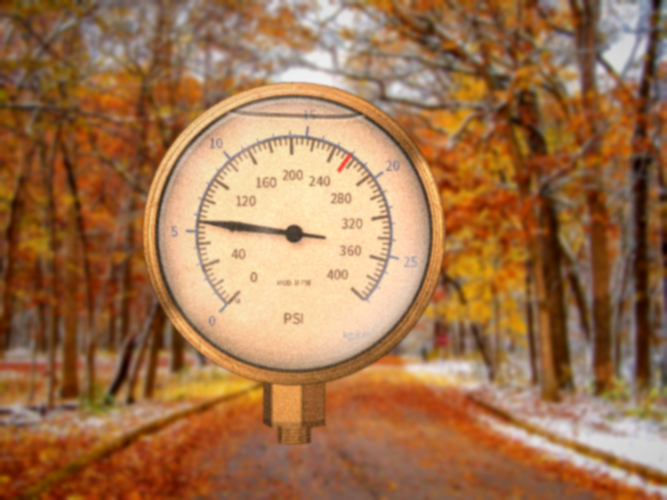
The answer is 80 psi
